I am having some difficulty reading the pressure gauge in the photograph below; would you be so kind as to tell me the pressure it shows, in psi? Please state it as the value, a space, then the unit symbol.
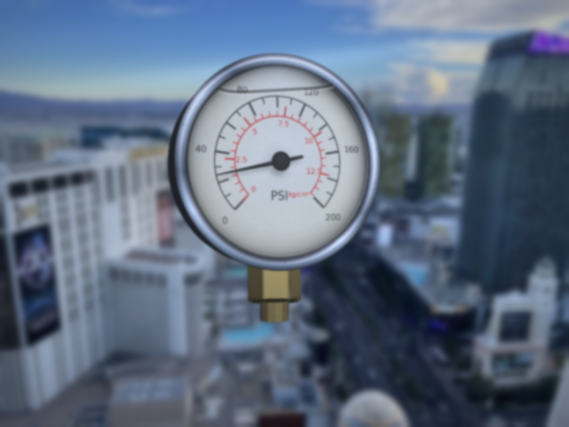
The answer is 25 psi
